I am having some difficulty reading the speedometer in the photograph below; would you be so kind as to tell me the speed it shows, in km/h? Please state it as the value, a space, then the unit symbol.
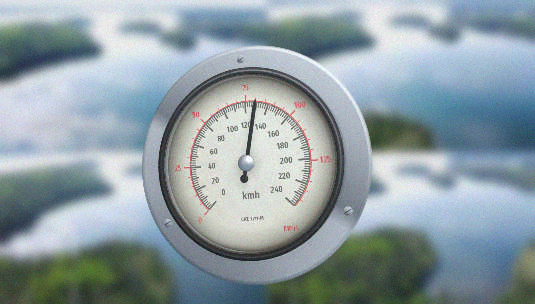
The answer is 130 km/h
